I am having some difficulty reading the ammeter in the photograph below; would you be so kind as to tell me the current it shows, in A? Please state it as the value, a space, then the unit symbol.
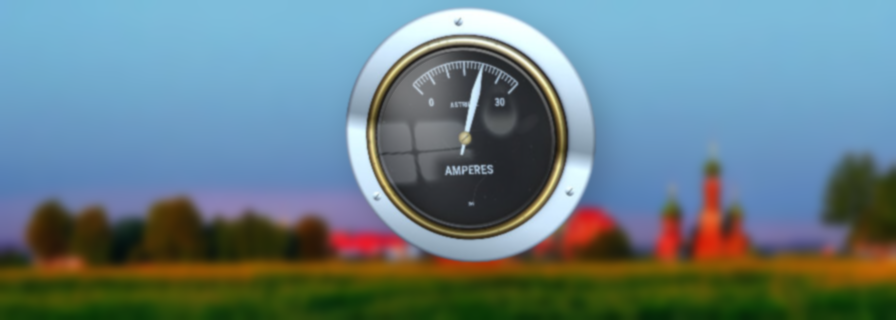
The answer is 20 A
